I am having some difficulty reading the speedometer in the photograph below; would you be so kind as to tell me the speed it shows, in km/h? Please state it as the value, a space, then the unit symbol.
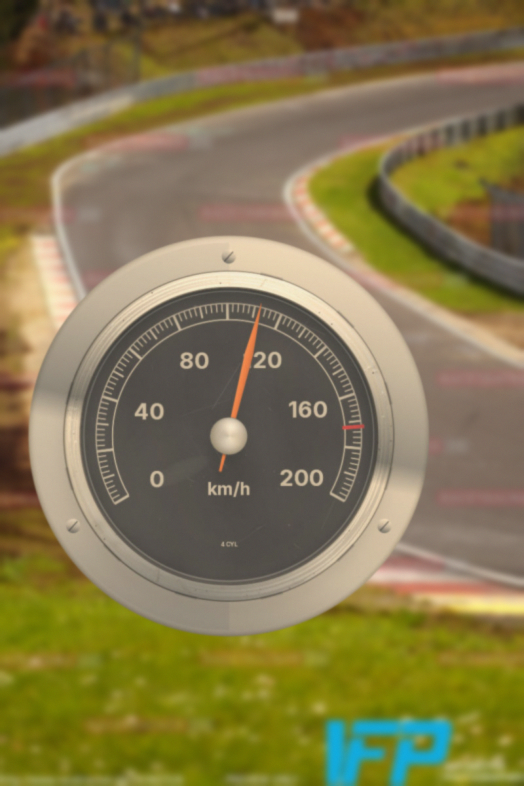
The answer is 112 km/h
